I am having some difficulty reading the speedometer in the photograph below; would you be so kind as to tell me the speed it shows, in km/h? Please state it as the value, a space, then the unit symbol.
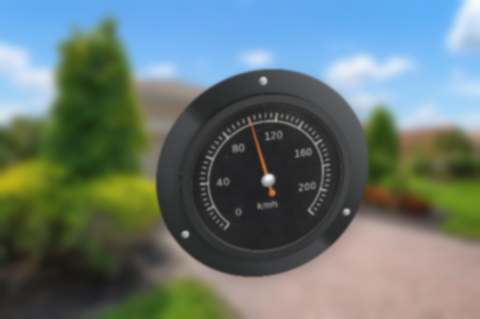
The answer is 100 km/h
